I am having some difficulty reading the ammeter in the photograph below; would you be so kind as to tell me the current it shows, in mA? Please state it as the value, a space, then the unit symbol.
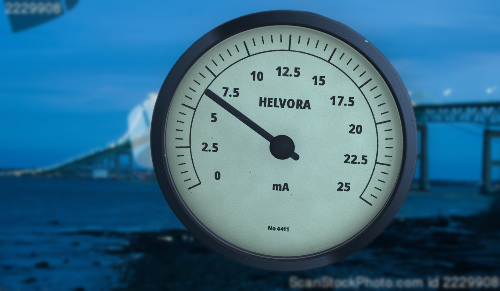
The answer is 6.5 mA
